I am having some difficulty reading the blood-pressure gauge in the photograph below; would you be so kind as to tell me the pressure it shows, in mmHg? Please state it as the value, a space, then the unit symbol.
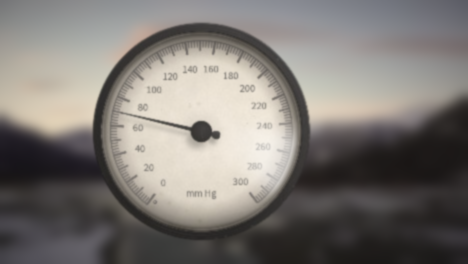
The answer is 70 mmHg
